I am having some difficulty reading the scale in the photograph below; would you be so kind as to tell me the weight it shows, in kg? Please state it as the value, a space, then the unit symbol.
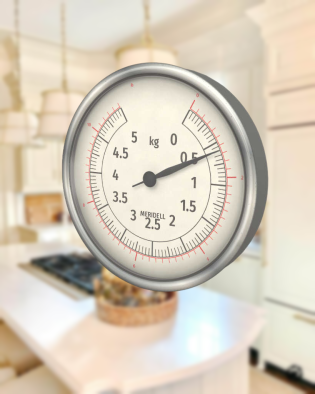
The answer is 0.6 kg
